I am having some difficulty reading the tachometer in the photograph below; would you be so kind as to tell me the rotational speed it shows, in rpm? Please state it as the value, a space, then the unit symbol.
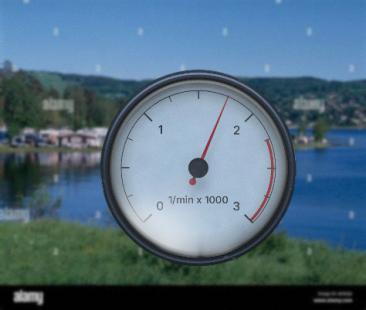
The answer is 1750 rpm
